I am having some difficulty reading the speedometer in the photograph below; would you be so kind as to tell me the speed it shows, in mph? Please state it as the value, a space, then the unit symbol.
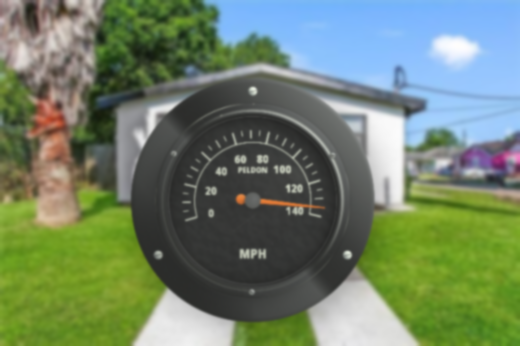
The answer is 135 mph
